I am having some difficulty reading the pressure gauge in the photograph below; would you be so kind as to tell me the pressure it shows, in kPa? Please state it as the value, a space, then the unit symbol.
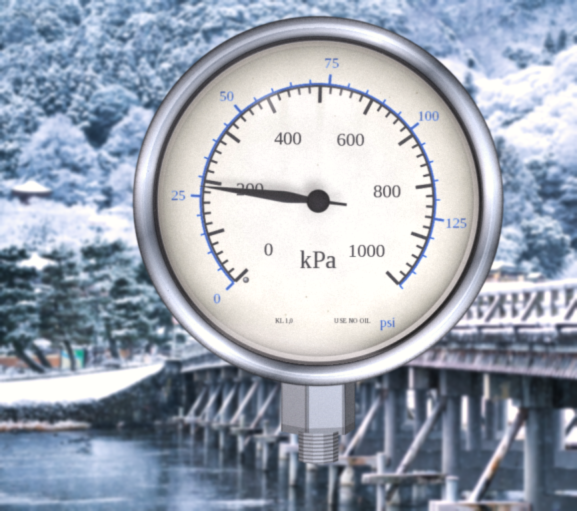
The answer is 190 kPa
